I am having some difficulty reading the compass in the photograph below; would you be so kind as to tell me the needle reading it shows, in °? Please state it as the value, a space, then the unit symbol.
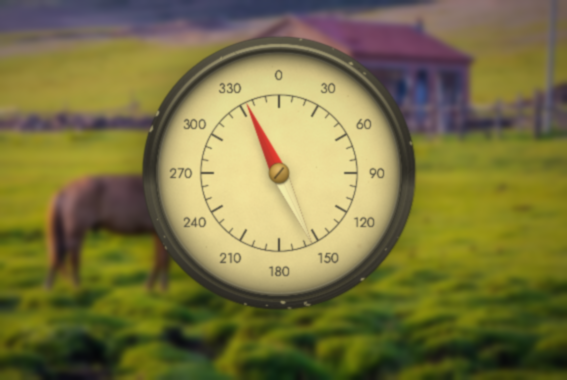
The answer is 335 °
